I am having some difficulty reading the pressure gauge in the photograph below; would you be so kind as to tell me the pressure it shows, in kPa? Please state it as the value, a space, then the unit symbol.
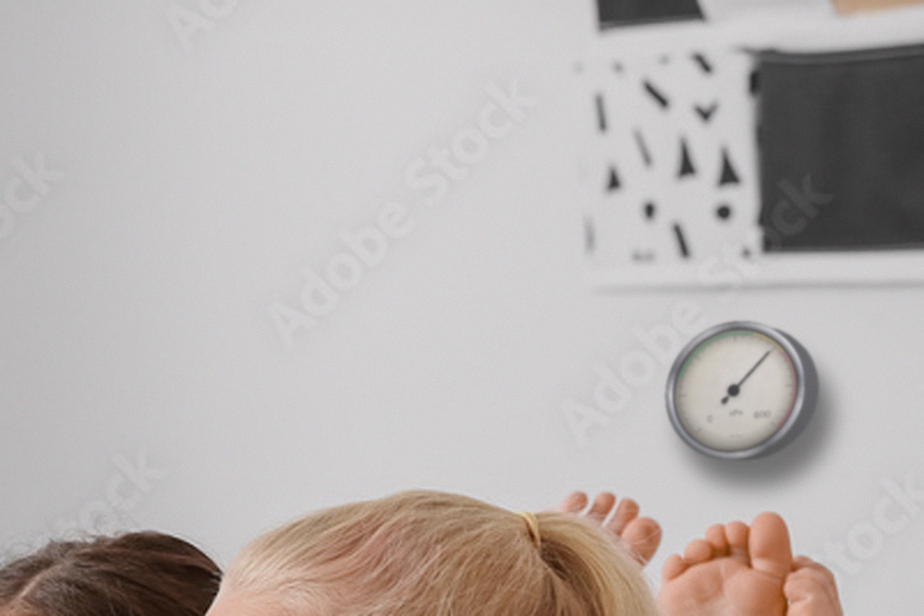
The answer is 400 kPa
